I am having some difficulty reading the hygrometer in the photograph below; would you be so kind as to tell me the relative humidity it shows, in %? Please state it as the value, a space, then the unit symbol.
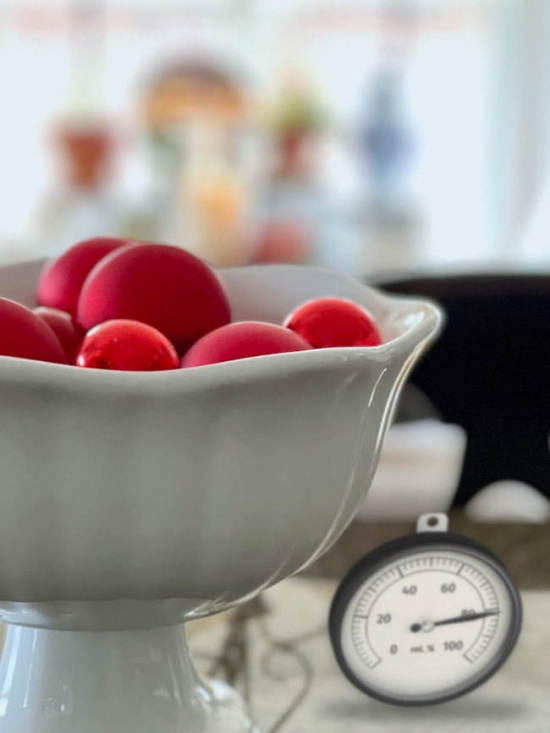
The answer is 80 %
